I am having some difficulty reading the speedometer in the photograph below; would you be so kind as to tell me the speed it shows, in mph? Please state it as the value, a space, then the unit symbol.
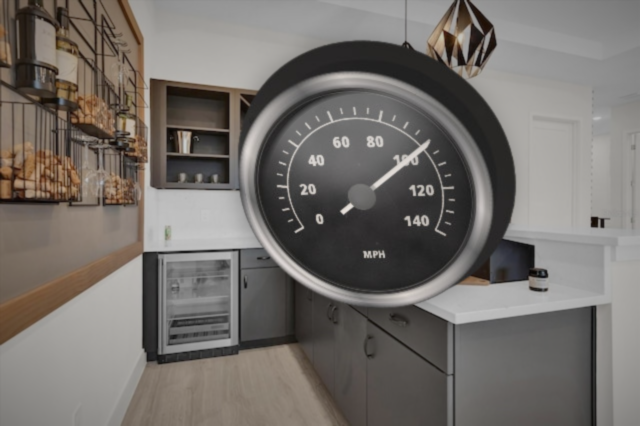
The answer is 100 mph
